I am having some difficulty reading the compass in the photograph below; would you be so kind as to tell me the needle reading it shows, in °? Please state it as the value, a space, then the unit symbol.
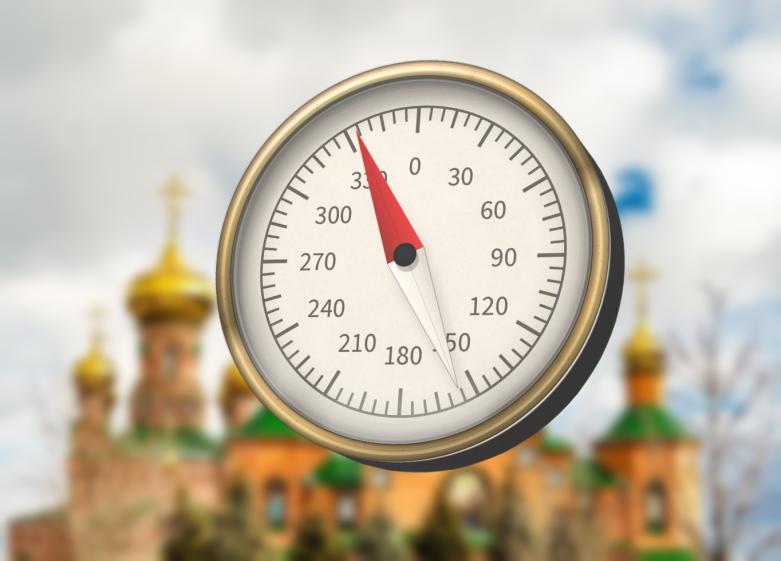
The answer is 335 °
